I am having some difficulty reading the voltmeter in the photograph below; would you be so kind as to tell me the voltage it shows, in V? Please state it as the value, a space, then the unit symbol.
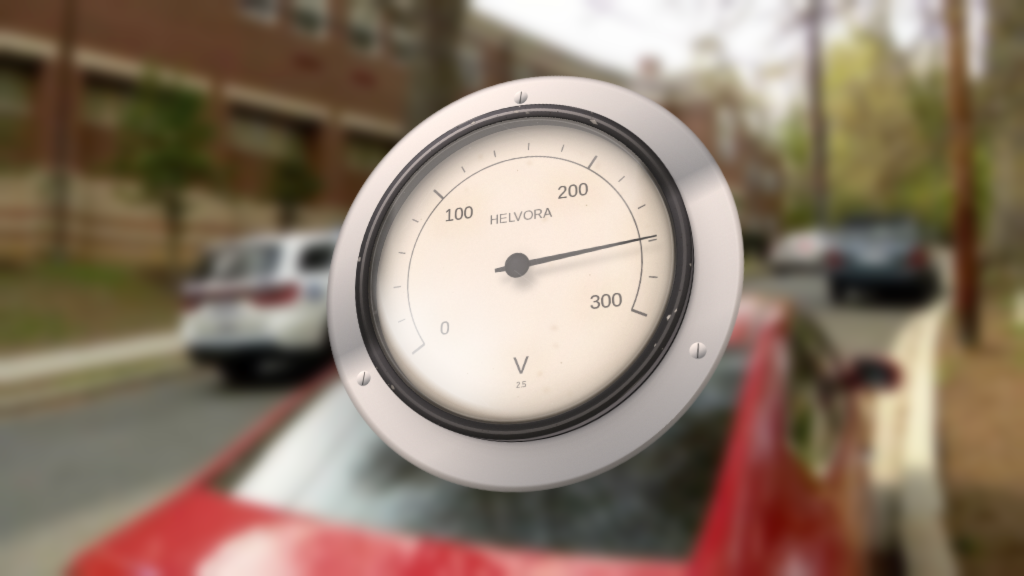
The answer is 260 V
